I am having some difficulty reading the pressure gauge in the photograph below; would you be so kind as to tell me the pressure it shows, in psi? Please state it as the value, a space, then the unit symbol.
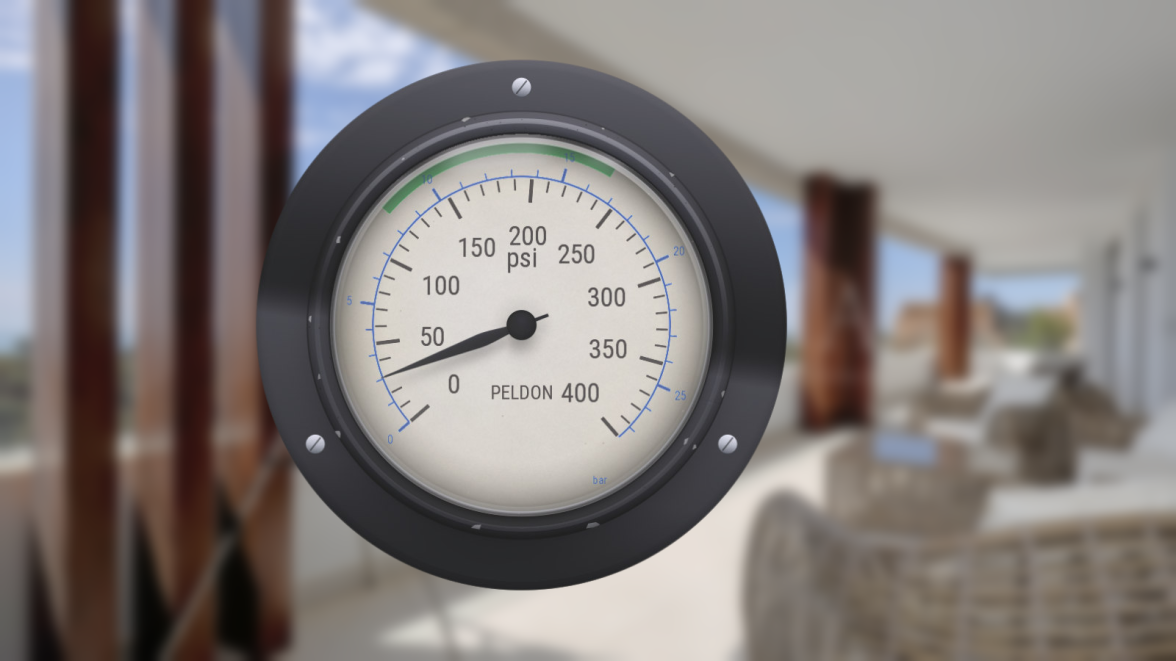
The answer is 30 psi
